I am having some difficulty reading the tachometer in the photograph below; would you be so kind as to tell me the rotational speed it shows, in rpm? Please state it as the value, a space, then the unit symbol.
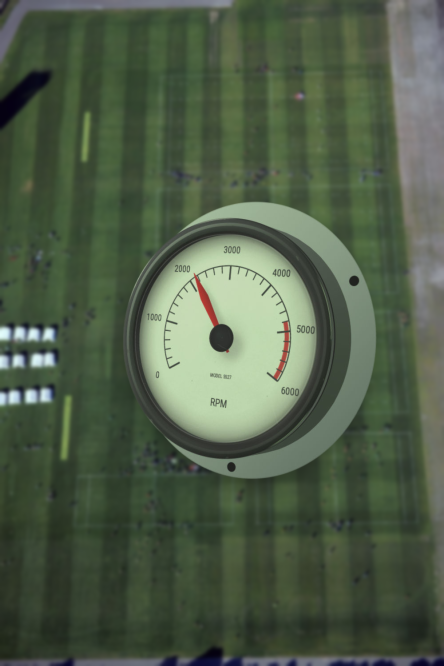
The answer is 2200 rpm
